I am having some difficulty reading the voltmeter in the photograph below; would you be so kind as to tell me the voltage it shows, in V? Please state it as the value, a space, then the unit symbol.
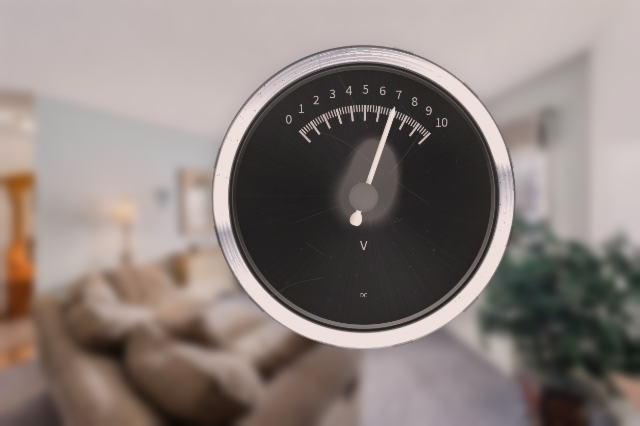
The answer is 7 V
